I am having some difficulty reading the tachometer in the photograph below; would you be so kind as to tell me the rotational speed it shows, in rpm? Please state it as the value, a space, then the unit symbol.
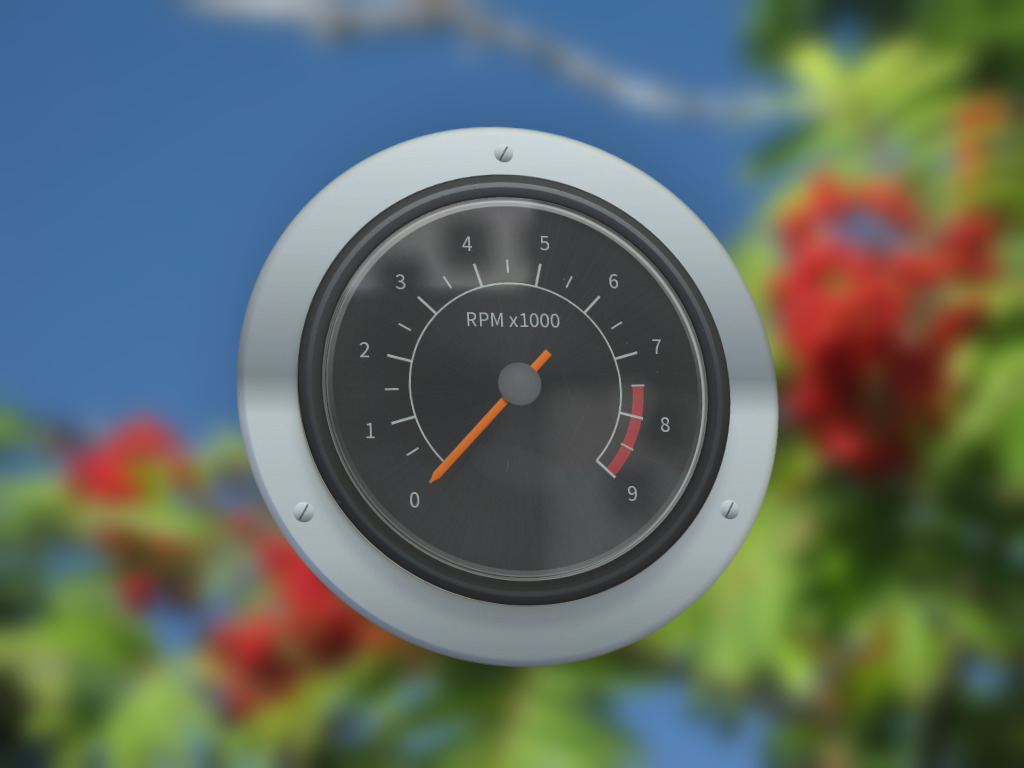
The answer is 0 rpm
